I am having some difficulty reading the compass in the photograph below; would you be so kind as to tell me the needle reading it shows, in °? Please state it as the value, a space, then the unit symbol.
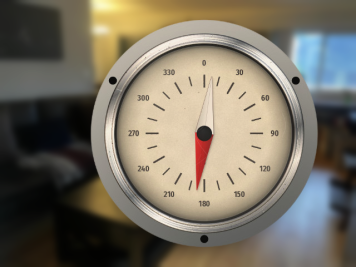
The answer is 187.5 °
